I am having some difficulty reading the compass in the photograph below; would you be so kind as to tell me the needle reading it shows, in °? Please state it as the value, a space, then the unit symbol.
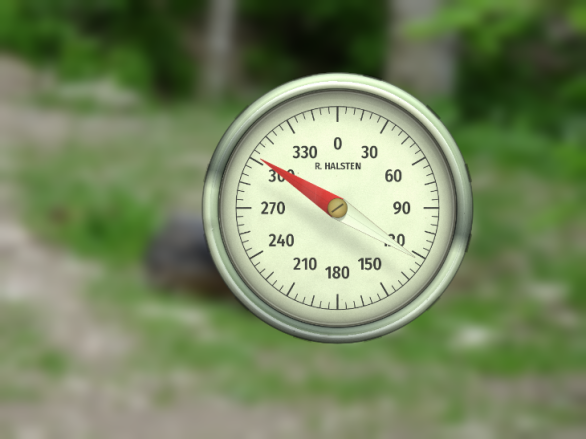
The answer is 302.5 °
